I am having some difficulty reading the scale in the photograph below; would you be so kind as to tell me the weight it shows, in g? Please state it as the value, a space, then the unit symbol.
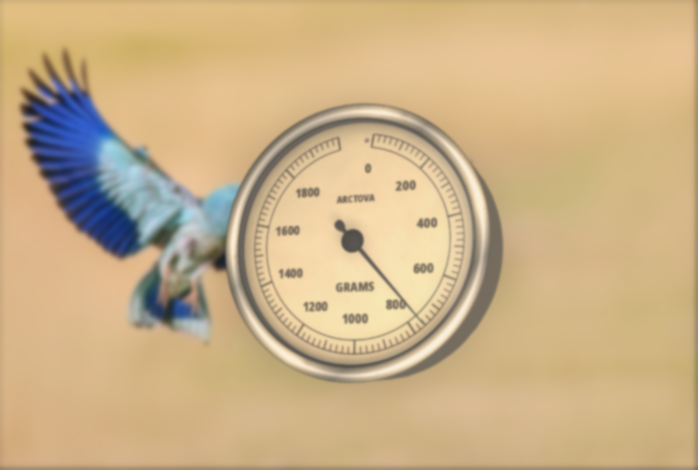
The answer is 760 g
